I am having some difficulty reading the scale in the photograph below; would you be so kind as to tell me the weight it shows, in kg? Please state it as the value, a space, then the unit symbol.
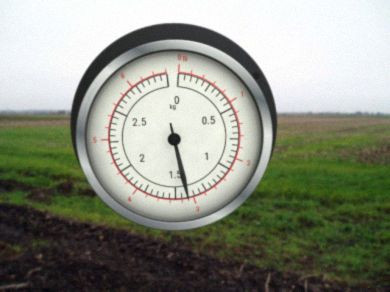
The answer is 1.4 kg
